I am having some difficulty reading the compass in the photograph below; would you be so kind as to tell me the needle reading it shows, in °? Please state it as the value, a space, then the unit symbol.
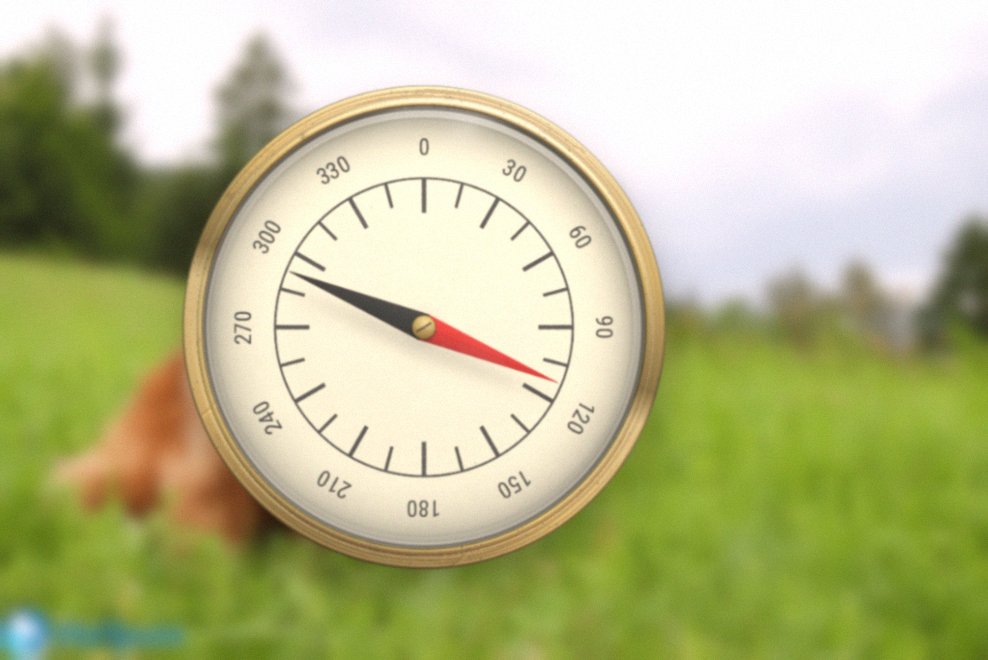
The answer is 112.5 °
